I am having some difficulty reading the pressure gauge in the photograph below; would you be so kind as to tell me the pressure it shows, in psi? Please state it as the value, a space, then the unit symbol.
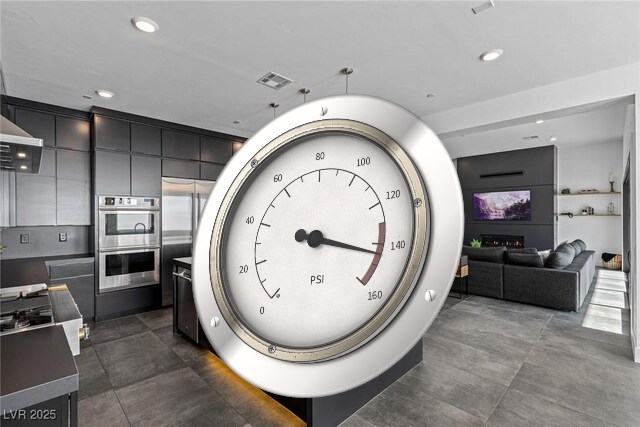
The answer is 145 psi
